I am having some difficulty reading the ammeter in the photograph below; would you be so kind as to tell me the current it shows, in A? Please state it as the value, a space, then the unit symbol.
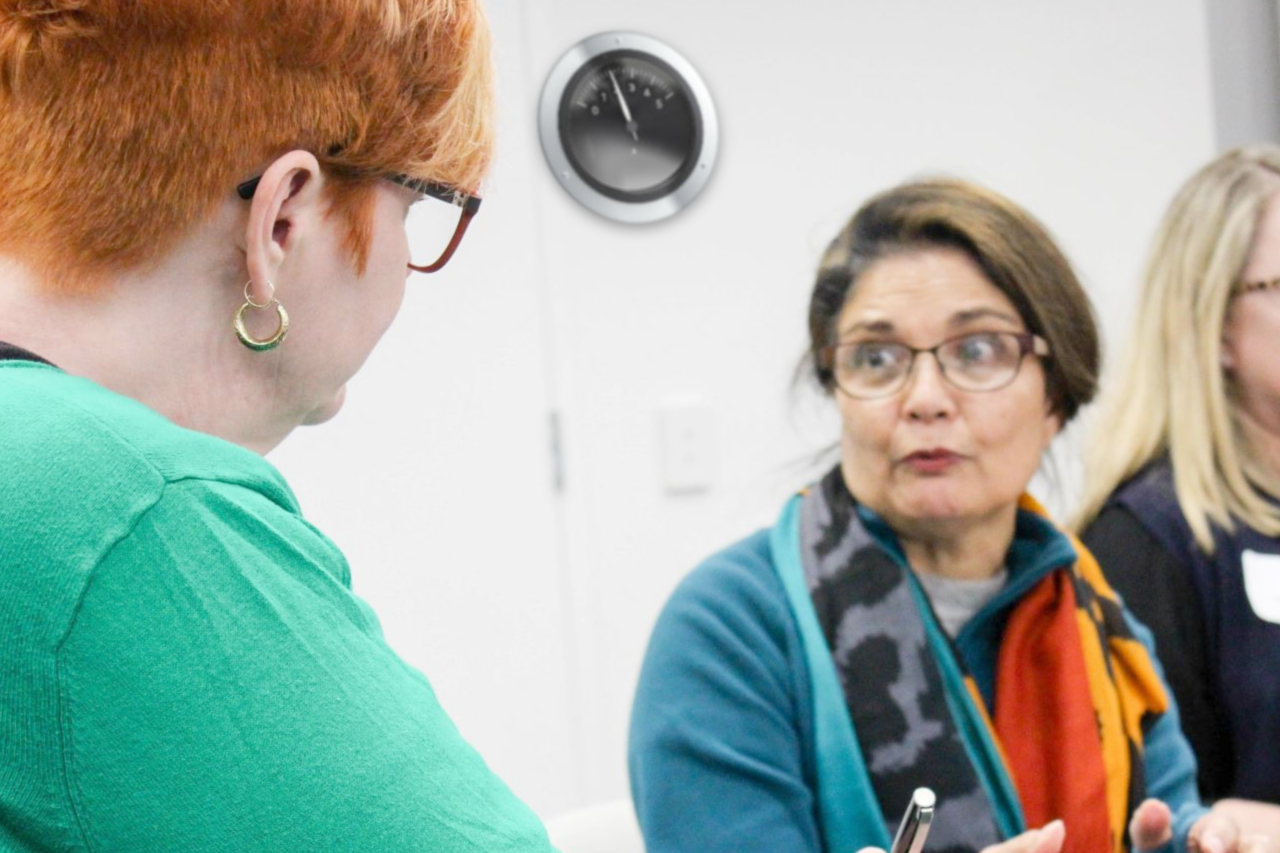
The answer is 2 A
